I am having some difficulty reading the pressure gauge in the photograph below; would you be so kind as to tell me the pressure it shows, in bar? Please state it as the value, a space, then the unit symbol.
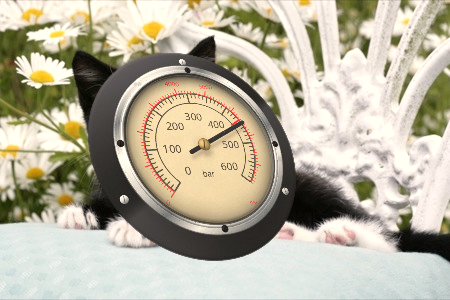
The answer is 450 bar
